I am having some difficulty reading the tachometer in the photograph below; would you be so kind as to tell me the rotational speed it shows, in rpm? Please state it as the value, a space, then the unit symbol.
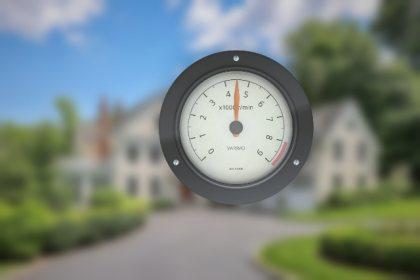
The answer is 4500 rpm
